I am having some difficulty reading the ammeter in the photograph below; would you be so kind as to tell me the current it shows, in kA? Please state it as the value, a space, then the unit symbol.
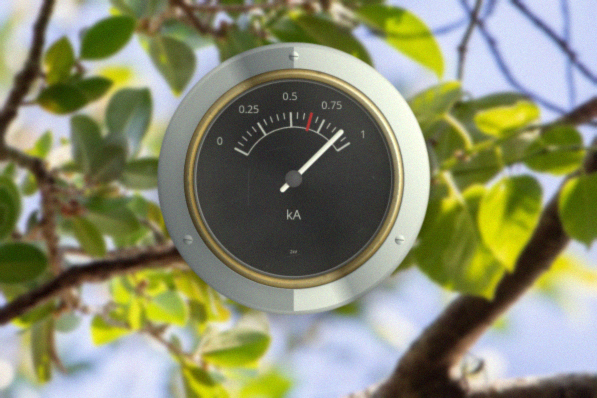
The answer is 0.9 kA
